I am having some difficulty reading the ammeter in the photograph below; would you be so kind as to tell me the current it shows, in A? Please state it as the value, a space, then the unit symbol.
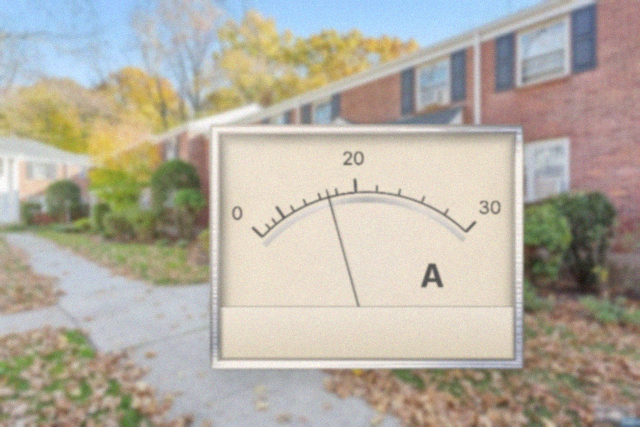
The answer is 17 A
